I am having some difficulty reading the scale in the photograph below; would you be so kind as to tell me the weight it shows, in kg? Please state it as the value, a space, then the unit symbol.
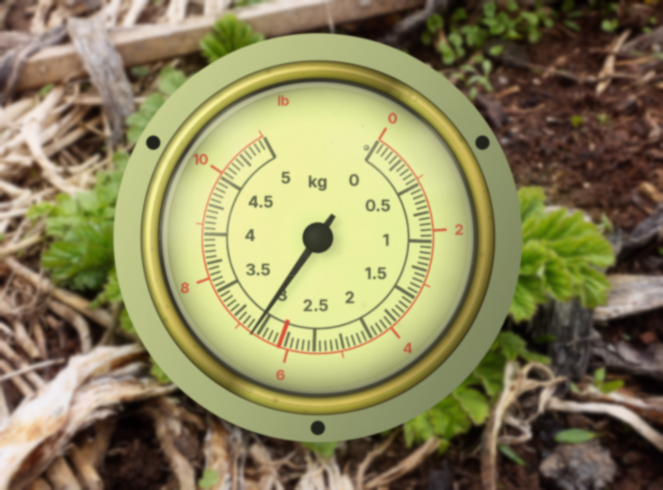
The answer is 3.05 kg
